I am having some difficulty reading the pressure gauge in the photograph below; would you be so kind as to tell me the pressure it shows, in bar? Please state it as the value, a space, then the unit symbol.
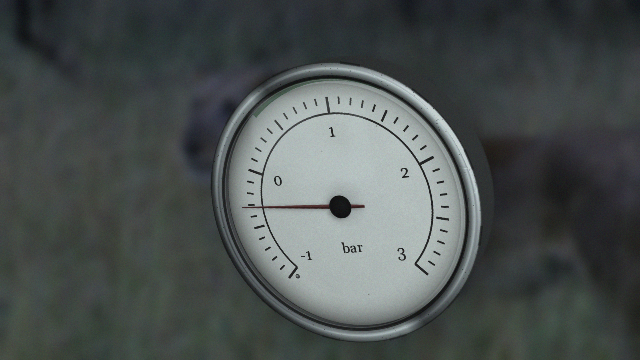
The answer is -0.3 bar
